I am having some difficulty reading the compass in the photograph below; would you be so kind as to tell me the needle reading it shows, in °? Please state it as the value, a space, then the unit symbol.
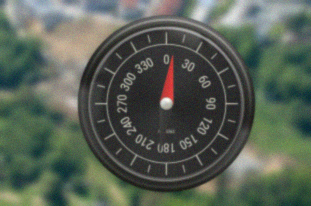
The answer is 7.5 °
